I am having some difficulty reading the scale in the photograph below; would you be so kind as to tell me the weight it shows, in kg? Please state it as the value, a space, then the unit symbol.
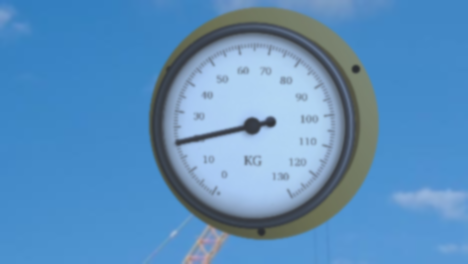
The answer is 20 kg
